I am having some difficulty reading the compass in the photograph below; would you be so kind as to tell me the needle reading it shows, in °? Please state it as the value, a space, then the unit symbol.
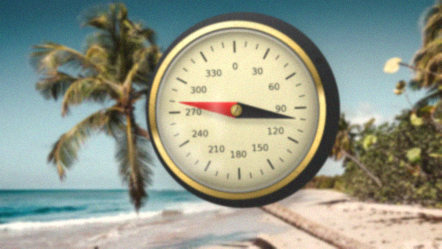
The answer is 280 °
